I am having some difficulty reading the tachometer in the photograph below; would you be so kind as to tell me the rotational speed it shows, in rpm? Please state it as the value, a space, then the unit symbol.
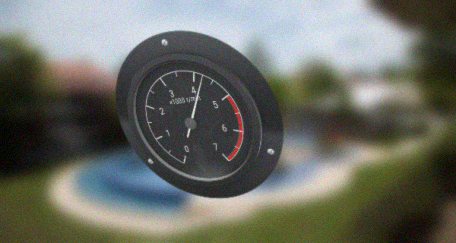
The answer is 4250 rpm
